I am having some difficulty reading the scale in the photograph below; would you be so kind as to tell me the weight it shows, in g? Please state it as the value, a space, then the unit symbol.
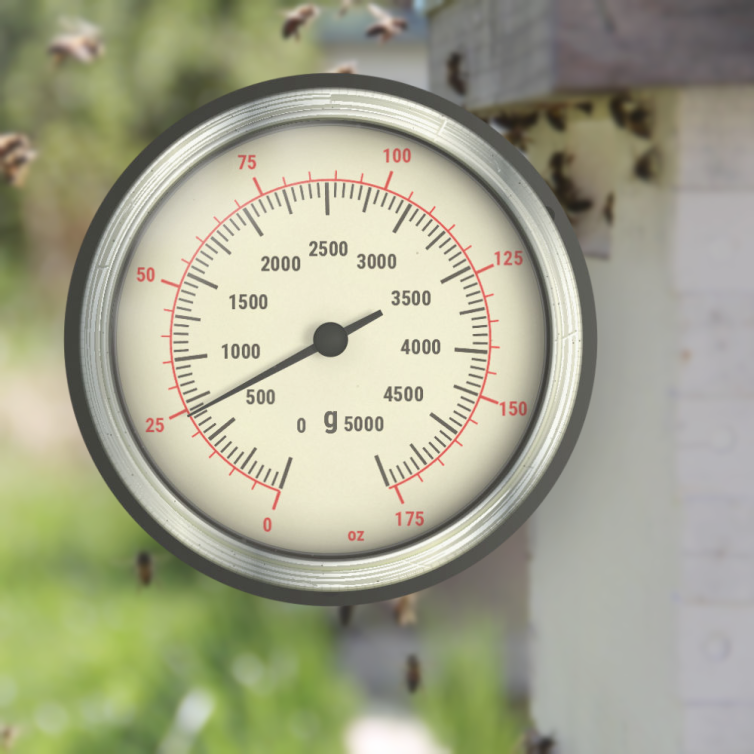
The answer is 675 g
